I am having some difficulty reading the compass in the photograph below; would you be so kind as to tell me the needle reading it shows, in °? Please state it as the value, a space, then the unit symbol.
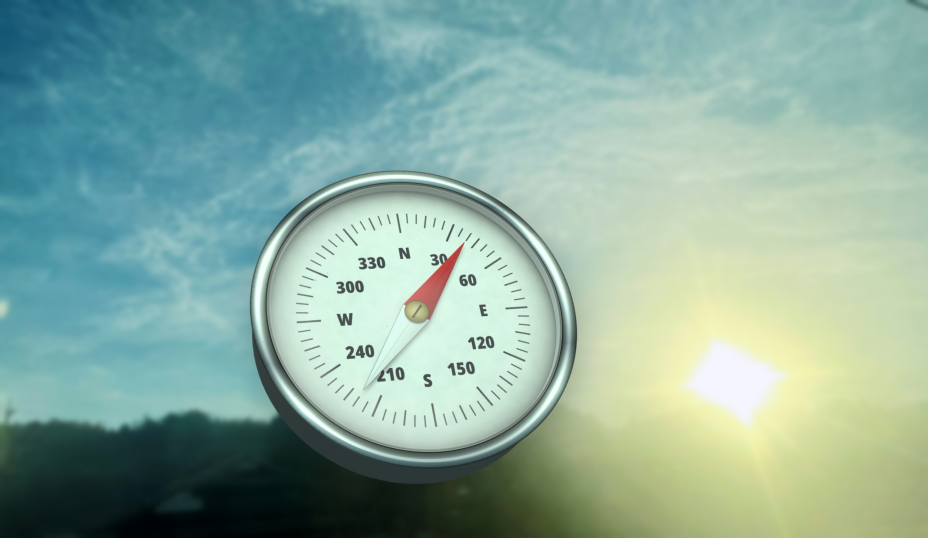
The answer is 40 °
